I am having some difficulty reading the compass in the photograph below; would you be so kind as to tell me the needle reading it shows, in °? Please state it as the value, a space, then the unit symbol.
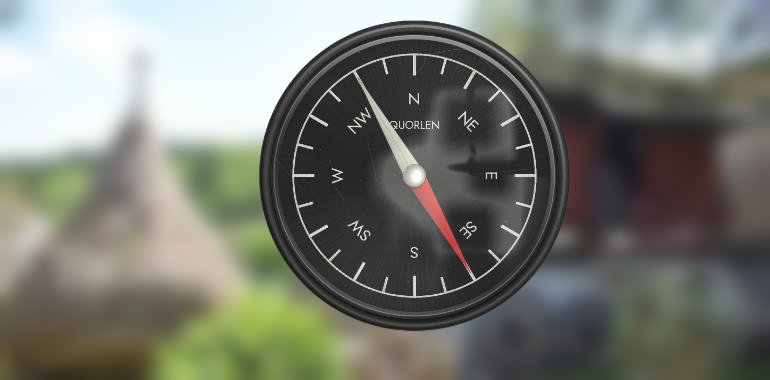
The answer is 150 °
